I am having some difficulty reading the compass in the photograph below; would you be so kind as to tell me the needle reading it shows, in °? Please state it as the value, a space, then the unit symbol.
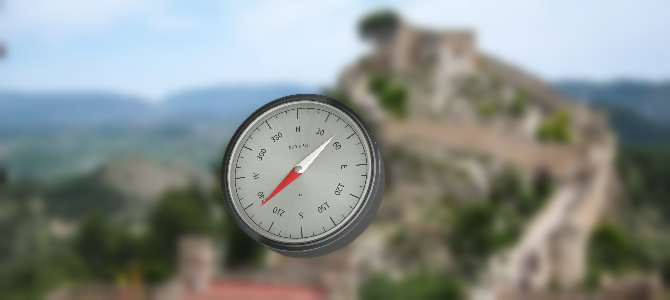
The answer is 230 °
